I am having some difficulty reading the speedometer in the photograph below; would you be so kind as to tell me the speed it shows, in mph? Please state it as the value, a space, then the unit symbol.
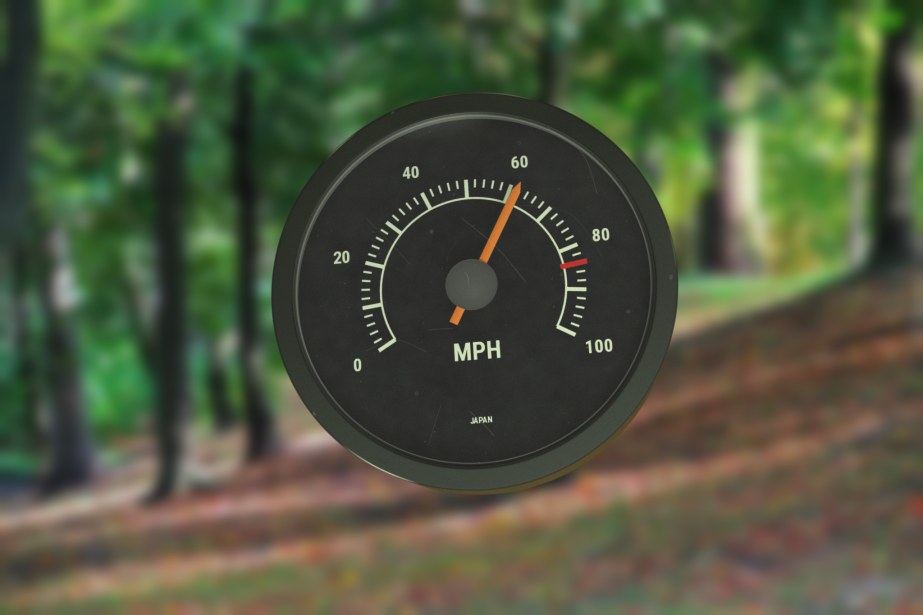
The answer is 62 mph
